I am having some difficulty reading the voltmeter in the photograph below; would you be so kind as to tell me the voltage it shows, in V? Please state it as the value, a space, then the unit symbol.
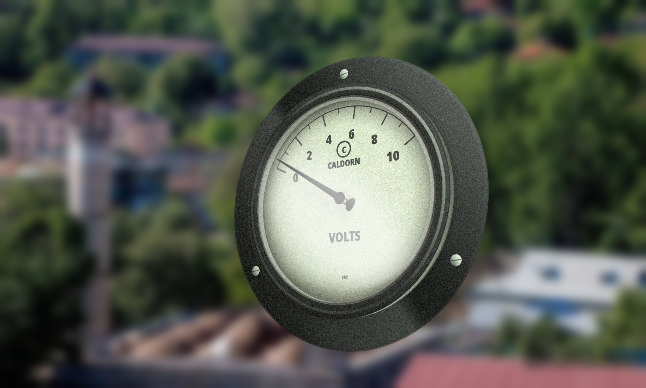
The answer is 0.5 V
